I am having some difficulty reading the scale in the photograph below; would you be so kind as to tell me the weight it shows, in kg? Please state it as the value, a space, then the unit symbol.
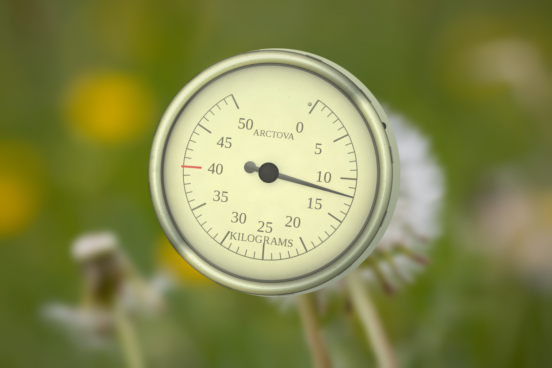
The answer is 12 kg
